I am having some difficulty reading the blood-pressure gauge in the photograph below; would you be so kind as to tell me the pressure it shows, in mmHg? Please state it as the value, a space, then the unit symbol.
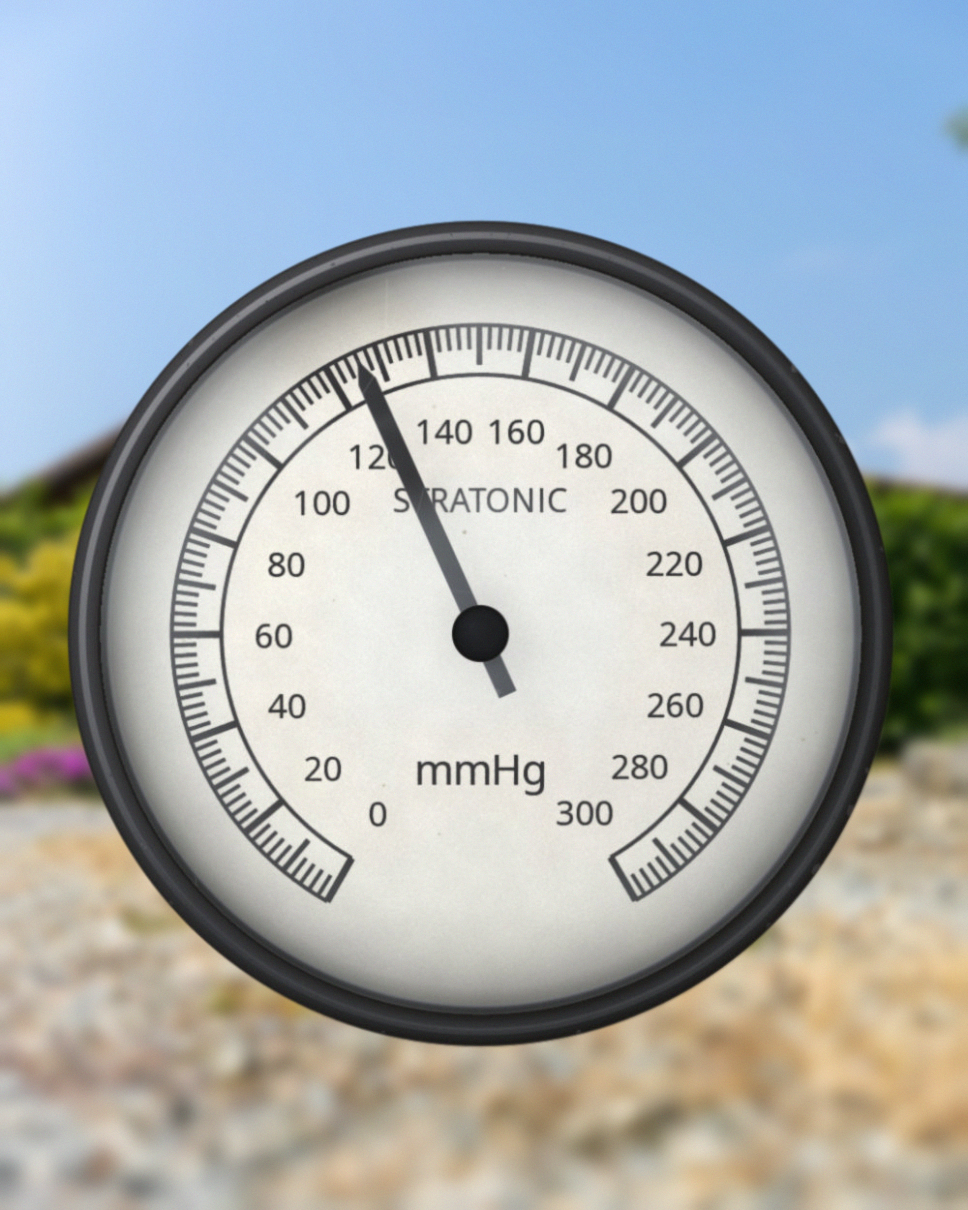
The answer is 126 mmHg
